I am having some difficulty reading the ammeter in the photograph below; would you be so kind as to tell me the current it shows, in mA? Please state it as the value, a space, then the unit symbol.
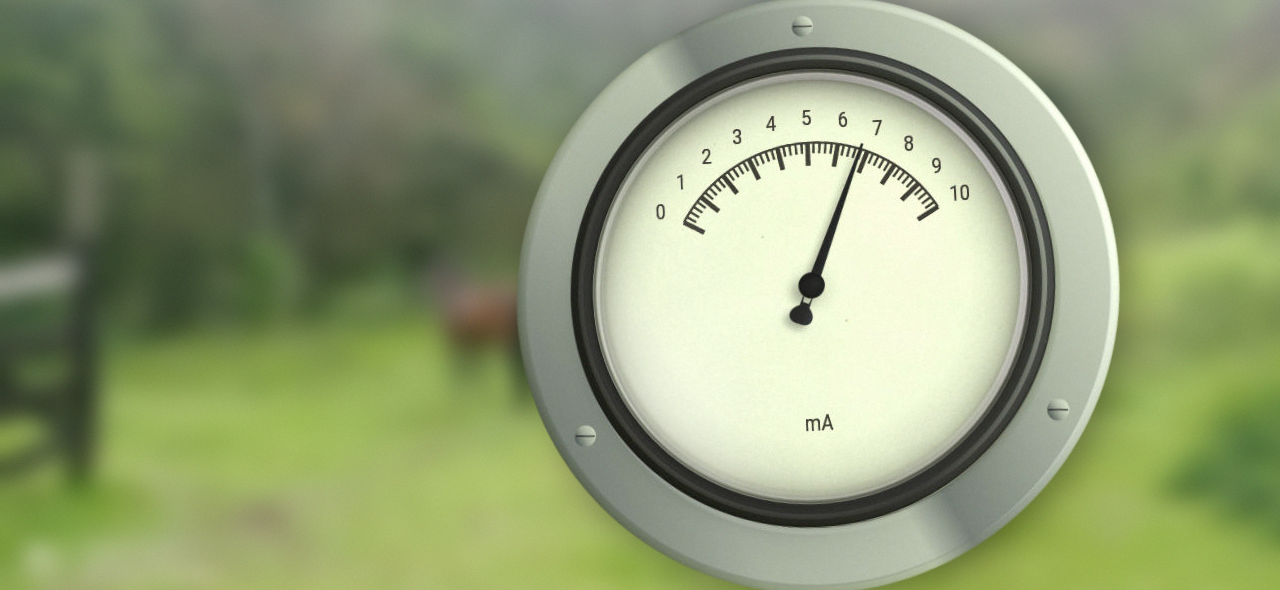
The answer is 6.8 mA
